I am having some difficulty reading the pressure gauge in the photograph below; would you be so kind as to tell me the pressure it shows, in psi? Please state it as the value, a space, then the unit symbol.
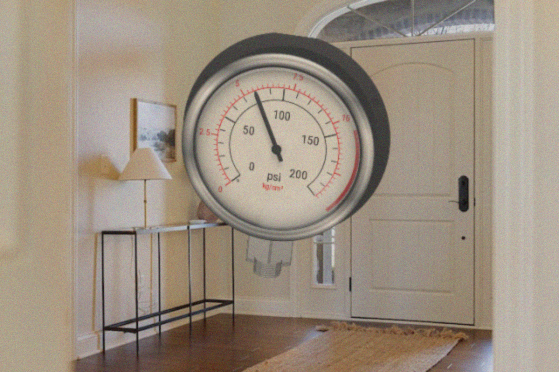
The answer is 80 psi
